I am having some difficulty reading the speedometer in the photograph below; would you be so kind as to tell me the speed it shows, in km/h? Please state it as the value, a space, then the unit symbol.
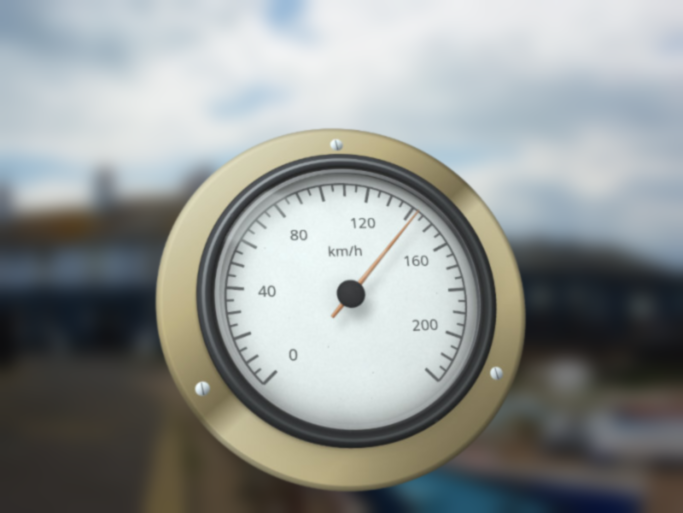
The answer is 142.5 km/h
